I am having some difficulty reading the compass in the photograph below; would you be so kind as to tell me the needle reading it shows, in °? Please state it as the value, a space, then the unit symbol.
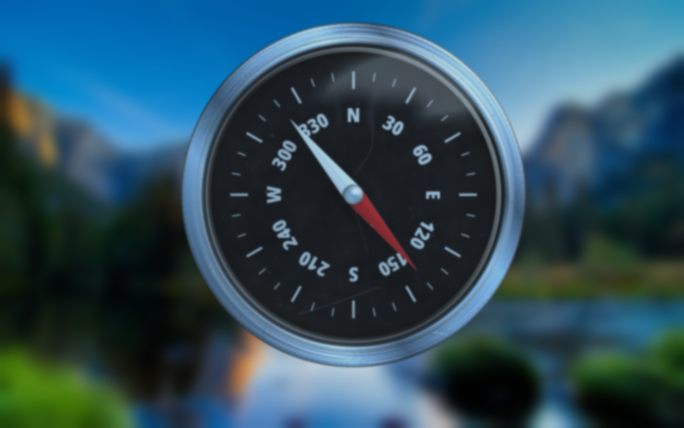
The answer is 140 °
